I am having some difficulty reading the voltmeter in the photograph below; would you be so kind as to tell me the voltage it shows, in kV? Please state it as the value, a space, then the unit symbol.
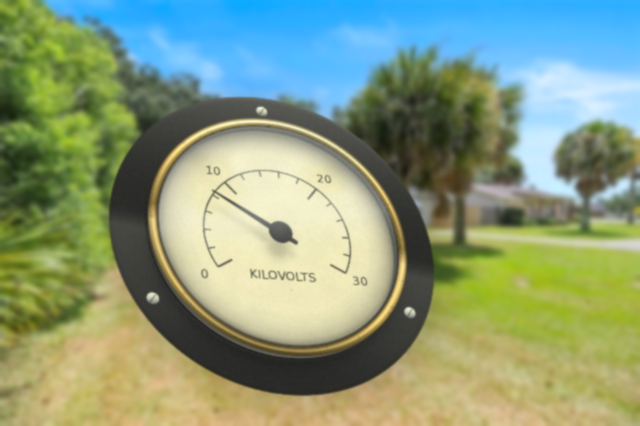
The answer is 8 kV
